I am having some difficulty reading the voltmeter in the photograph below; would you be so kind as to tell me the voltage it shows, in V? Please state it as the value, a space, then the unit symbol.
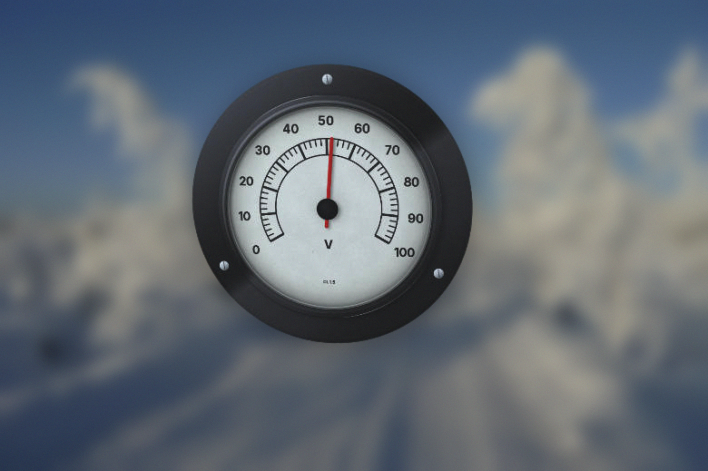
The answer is 52 V
